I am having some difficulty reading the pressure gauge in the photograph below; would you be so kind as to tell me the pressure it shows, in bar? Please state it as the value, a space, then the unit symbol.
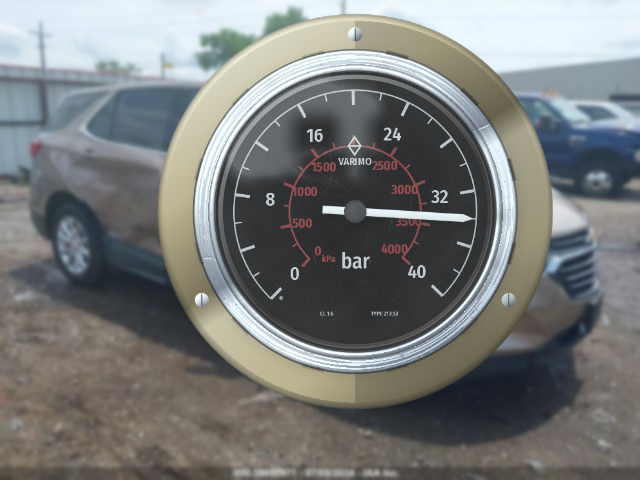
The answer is 34 bar
